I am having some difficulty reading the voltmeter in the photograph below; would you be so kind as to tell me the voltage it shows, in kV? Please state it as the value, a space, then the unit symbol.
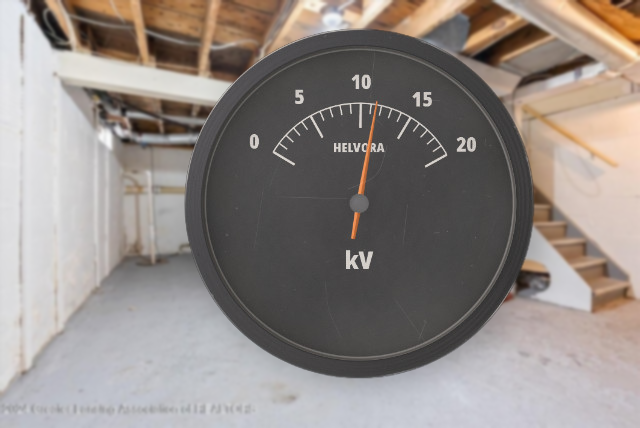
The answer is 11.5 kV
